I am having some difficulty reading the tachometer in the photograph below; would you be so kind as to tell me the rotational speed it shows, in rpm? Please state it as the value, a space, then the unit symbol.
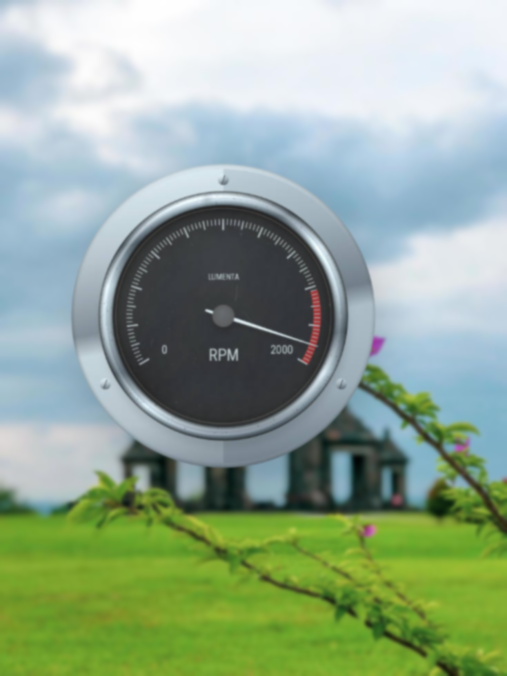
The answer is 1900 rpm
